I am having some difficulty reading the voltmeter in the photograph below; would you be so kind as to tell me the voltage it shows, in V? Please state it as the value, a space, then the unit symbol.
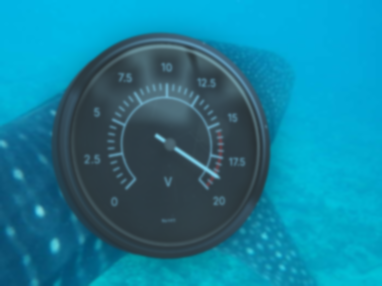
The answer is 19 V
